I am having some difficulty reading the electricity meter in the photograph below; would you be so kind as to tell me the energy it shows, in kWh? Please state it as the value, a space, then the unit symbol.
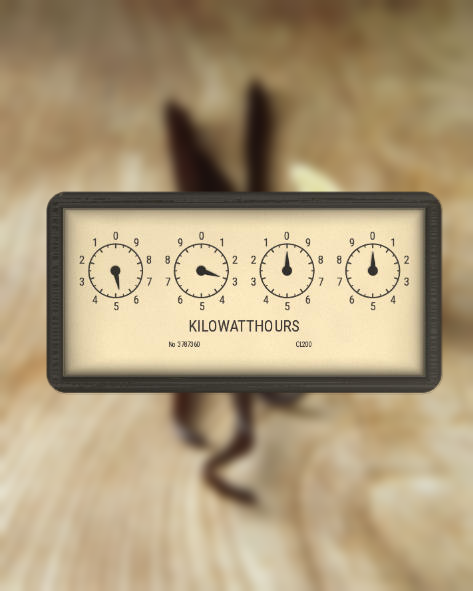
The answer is 5300 kWh
